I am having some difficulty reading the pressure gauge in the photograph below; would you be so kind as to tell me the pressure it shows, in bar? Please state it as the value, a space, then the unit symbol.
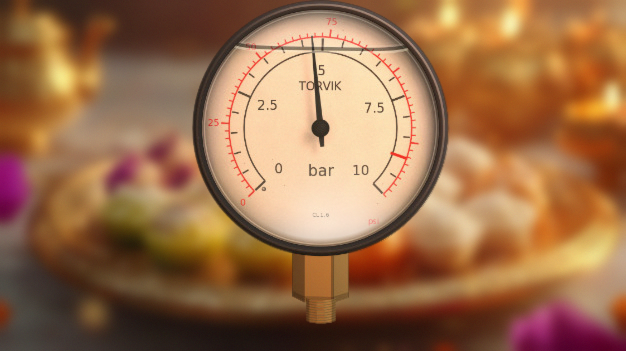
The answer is 4.75 bar
